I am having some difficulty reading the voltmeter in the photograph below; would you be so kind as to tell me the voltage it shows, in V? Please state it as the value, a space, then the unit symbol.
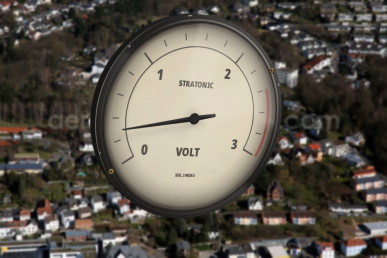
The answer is 0.3 V
